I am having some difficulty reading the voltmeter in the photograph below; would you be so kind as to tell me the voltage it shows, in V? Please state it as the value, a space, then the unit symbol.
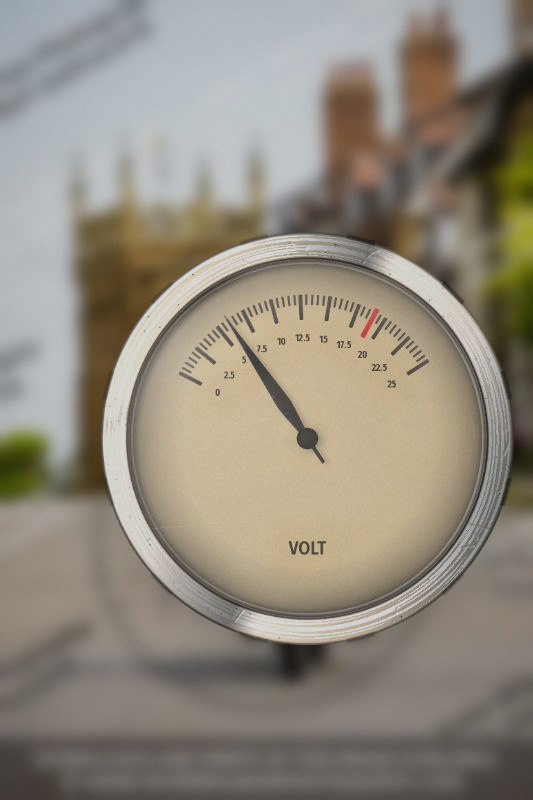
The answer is 6 V
